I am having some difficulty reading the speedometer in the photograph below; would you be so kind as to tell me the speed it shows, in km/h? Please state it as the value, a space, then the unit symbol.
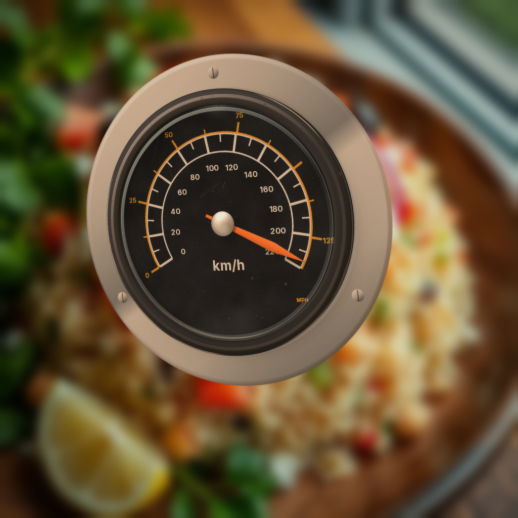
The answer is 215 km/h
